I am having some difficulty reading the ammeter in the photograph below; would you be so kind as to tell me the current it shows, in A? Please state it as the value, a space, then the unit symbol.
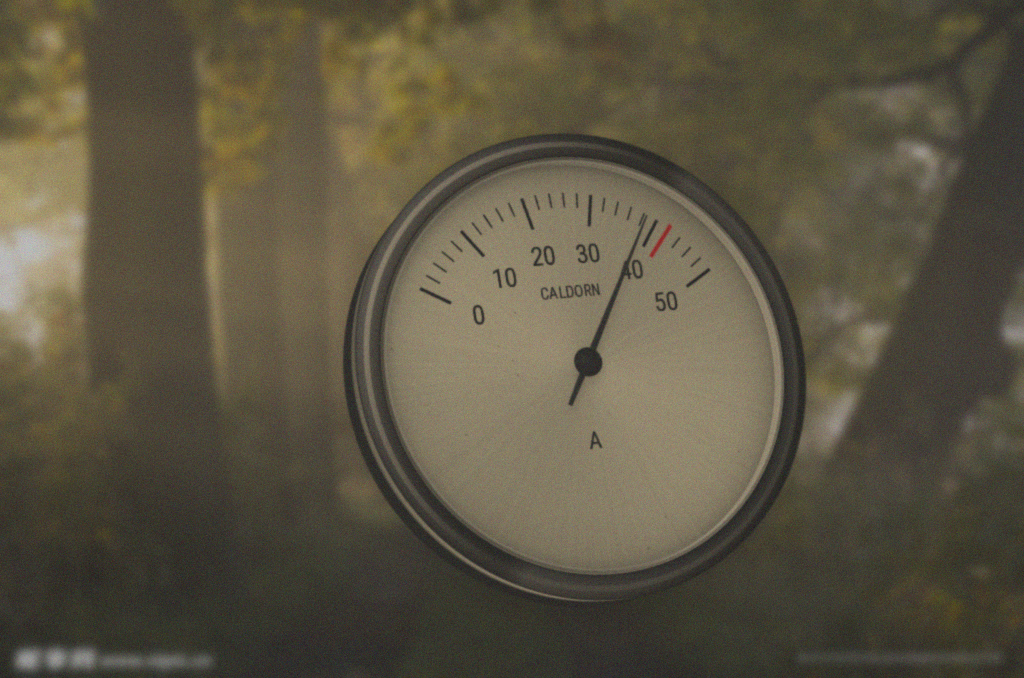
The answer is 38 A
